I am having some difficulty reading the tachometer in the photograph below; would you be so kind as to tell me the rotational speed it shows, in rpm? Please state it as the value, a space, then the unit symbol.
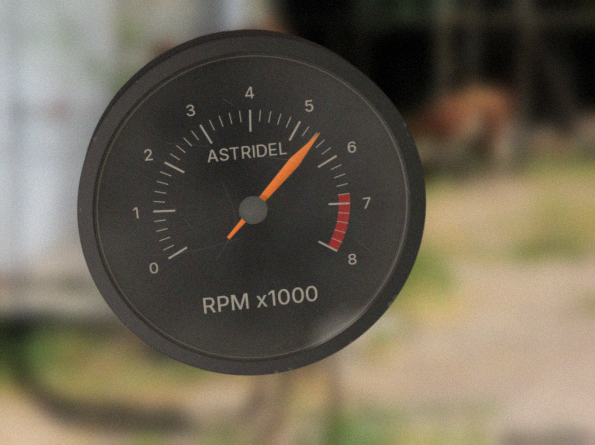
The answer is 5400 rpm
